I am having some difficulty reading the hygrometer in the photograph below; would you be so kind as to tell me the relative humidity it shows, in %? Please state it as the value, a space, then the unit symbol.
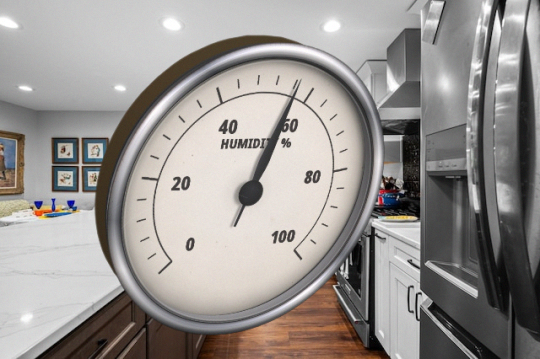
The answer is 56 %
